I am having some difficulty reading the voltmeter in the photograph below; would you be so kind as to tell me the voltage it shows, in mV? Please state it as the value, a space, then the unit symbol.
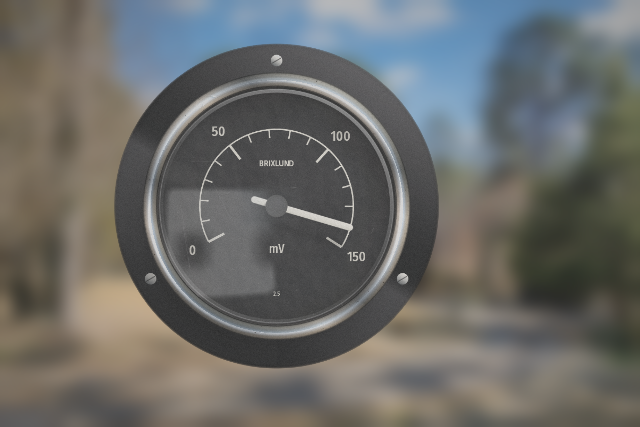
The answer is 140 mV
